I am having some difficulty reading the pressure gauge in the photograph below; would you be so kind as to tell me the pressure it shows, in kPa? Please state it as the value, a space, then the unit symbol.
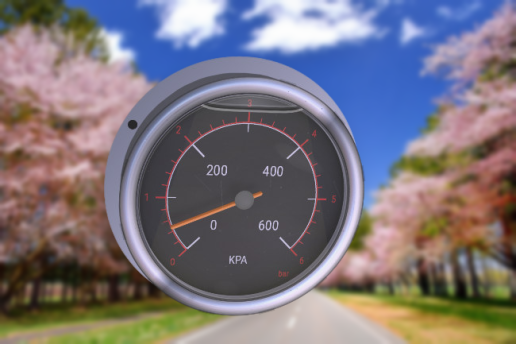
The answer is 50 kPa
